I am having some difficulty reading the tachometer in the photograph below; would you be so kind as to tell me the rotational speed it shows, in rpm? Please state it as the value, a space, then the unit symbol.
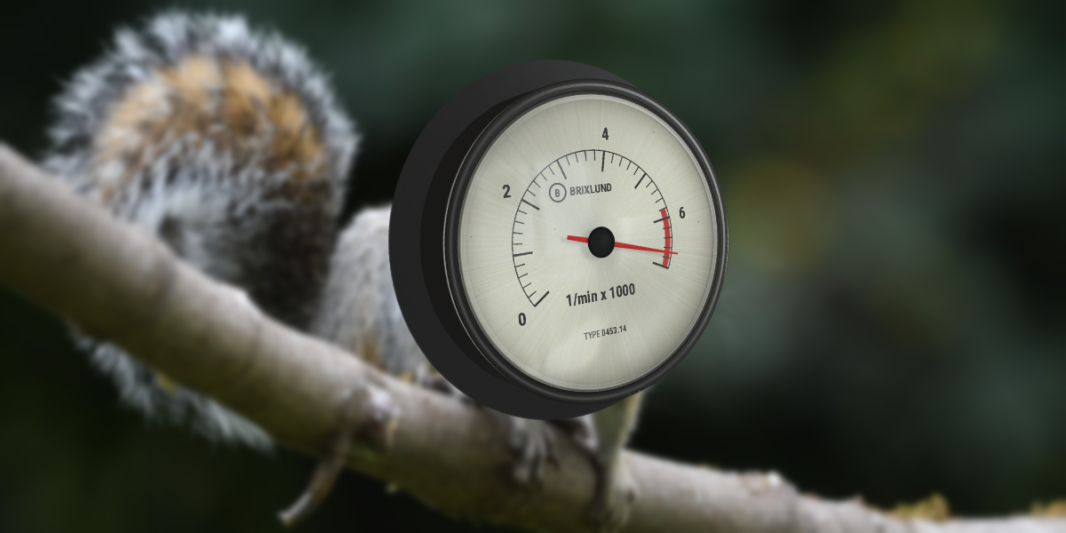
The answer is 6700 rpm
